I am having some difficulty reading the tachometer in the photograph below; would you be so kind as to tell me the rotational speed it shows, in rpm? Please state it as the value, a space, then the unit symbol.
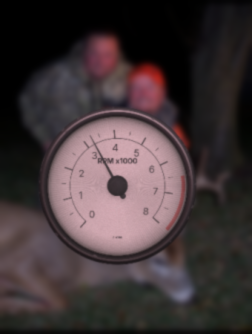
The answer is 3250 rpm
